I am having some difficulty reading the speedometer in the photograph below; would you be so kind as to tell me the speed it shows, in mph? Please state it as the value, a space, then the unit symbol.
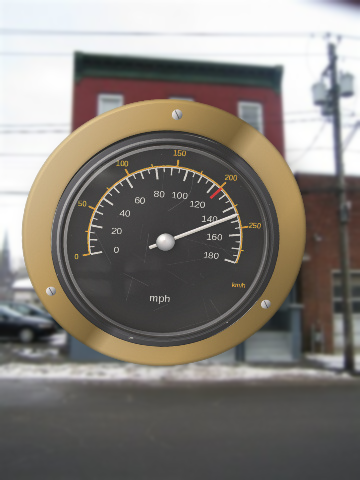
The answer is 145 mph
